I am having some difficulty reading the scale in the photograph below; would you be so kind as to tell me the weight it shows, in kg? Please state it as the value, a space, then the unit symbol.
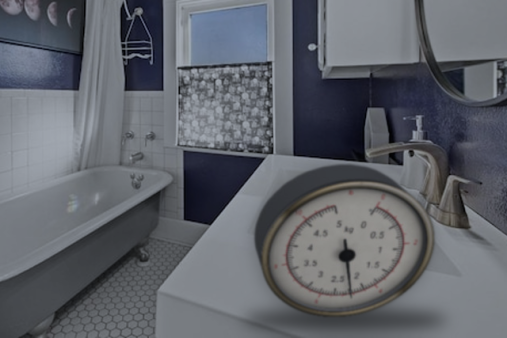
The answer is 2.25 kg
